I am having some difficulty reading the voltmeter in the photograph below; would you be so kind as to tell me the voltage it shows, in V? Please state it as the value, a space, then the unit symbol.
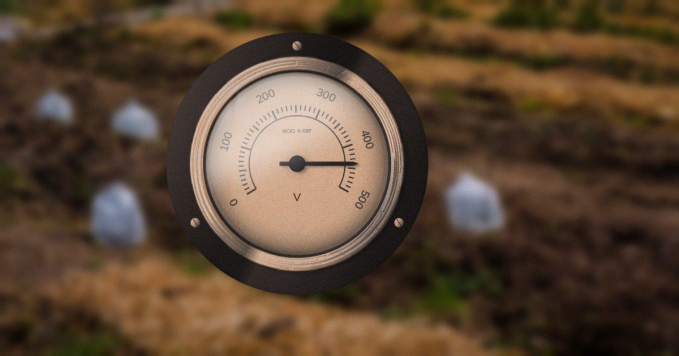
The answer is 440 V
